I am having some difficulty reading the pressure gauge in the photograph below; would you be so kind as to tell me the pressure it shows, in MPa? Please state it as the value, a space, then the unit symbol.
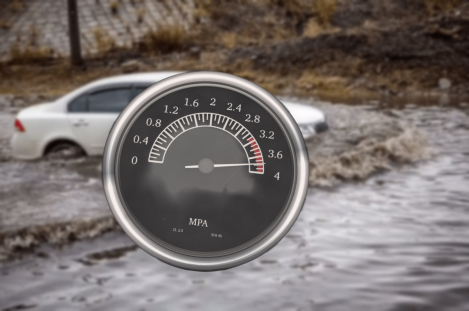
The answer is 3.8 MPa
